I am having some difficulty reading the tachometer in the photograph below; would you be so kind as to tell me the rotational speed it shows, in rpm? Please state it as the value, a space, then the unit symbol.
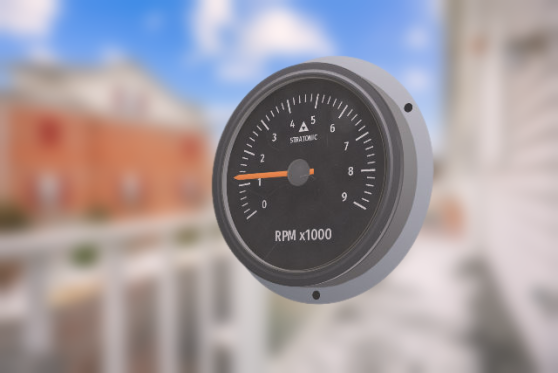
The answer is 1200 rpm
